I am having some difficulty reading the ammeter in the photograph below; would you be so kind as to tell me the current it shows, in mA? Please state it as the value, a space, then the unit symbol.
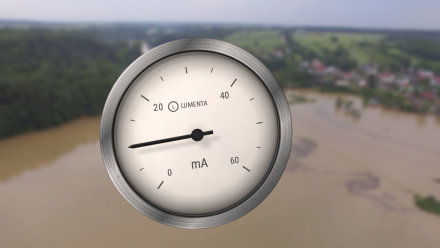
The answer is 10 mA
